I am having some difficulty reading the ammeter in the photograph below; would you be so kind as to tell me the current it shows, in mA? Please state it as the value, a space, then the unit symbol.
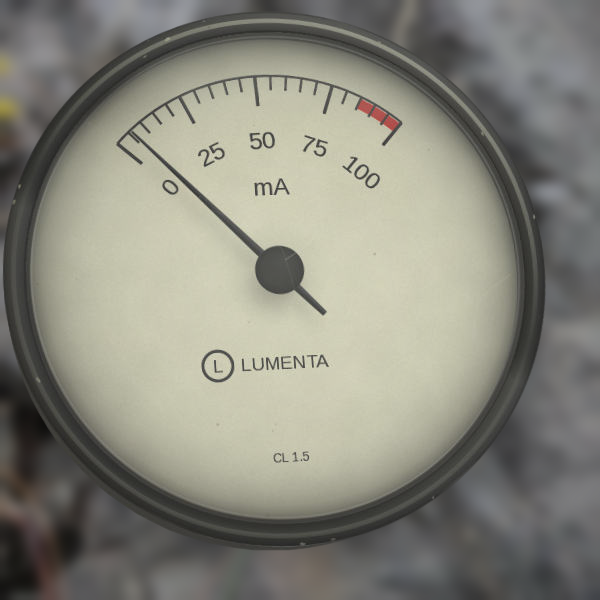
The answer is 5 mA
